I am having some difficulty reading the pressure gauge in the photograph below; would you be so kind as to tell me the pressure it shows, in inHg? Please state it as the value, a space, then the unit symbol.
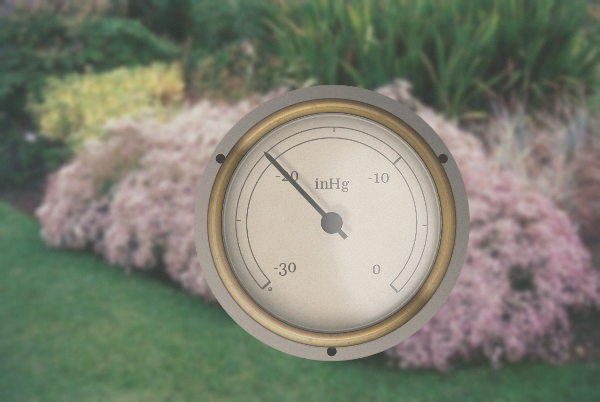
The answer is -20 inHg
